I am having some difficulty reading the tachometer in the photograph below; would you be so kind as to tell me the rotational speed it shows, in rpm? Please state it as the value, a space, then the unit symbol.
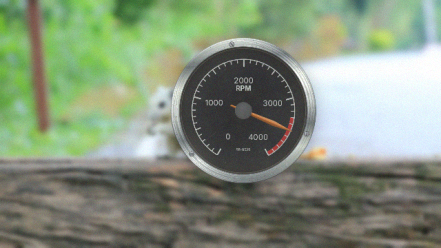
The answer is 3500 rpm
